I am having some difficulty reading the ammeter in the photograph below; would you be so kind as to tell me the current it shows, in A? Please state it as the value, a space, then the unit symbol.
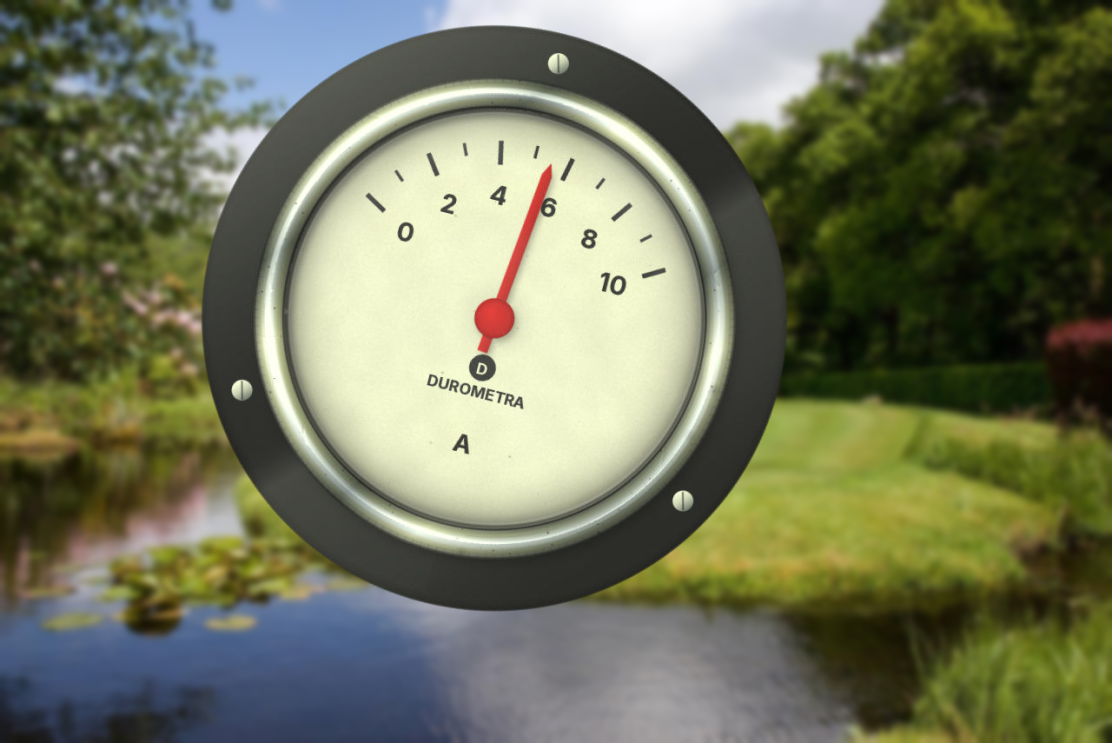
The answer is 5.5 A
